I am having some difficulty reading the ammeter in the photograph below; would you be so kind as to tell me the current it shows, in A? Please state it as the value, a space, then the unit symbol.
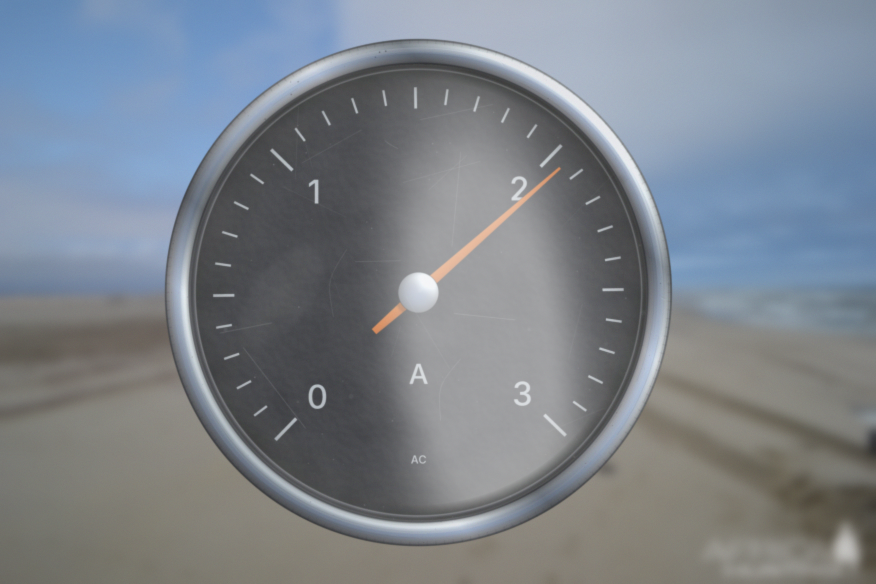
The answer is 2.05 A
